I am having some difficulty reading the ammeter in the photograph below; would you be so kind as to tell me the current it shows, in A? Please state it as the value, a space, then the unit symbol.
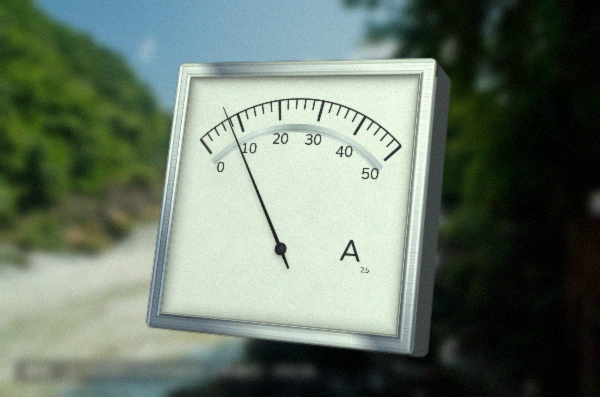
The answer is 8 A
